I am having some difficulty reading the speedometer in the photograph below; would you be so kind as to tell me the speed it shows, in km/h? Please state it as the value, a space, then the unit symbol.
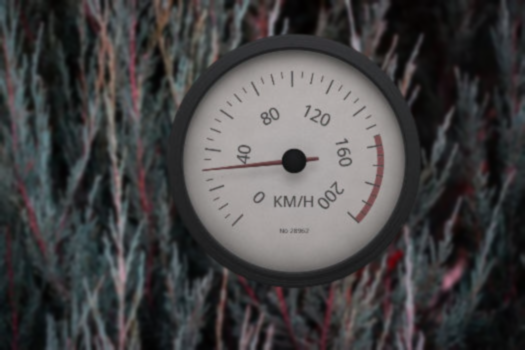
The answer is 30 km/h
